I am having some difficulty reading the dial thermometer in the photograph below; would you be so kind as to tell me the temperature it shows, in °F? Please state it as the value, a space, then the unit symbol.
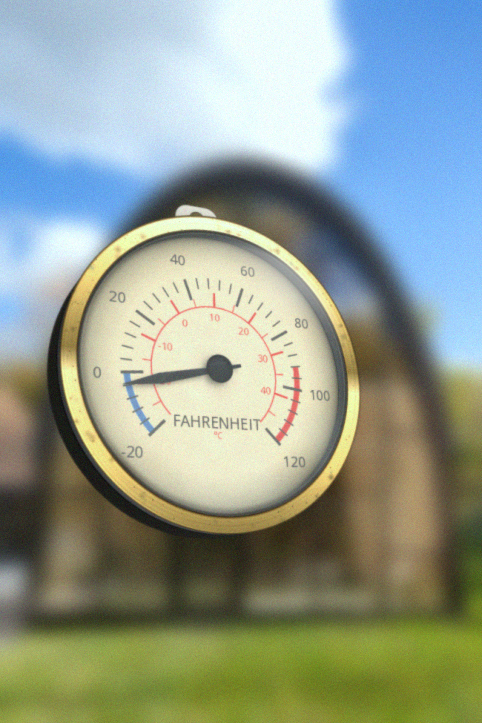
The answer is -4 °F
